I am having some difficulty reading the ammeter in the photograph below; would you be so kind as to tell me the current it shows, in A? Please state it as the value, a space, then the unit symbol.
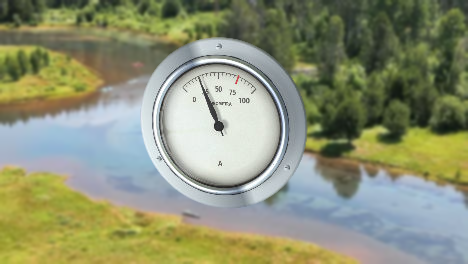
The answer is 25 A
